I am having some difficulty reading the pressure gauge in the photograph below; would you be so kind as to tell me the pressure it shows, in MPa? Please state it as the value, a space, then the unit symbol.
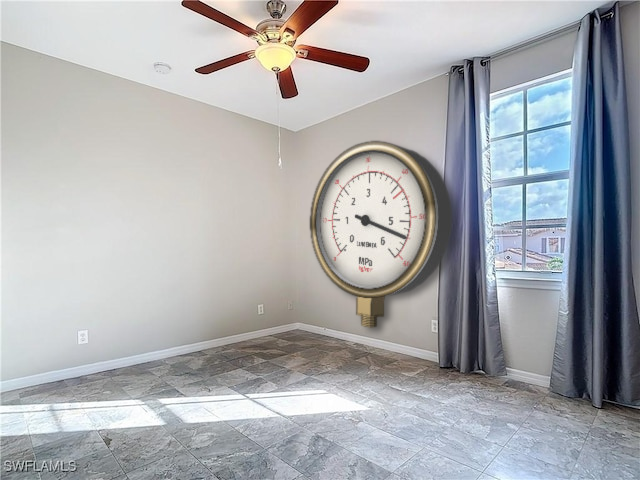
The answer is 5.4 MPa
